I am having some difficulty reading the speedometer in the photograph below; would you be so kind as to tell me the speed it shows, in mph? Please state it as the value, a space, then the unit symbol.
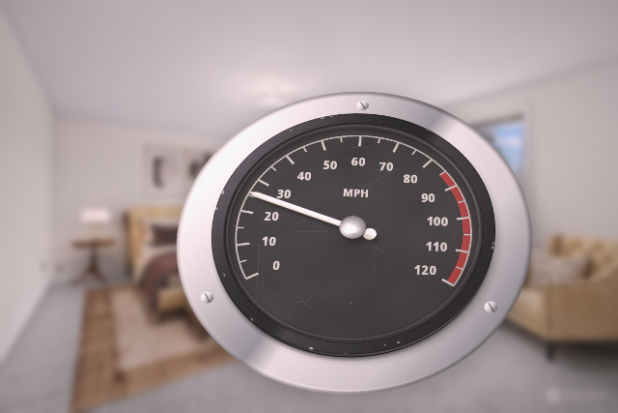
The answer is 25 mph
